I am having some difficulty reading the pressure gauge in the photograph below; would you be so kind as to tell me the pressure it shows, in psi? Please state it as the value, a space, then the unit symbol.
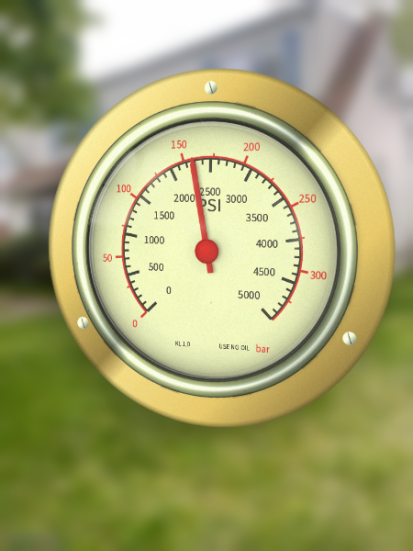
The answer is 2300 psi
